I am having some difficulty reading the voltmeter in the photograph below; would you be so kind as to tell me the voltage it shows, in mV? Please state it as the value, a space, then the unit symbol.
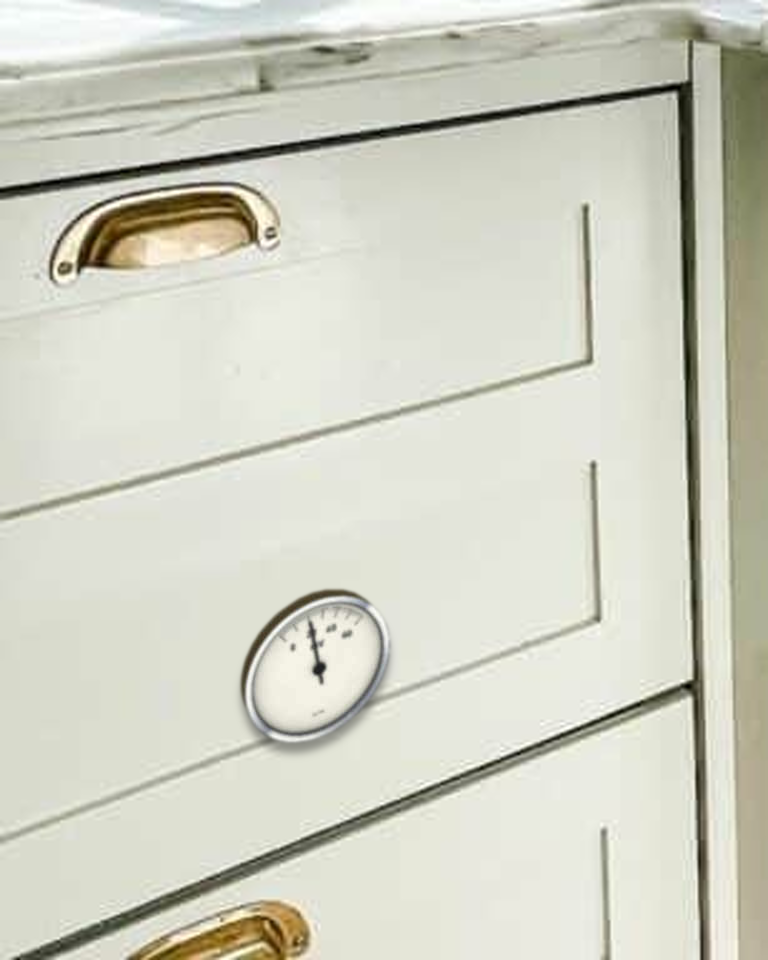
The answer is 20 mV
